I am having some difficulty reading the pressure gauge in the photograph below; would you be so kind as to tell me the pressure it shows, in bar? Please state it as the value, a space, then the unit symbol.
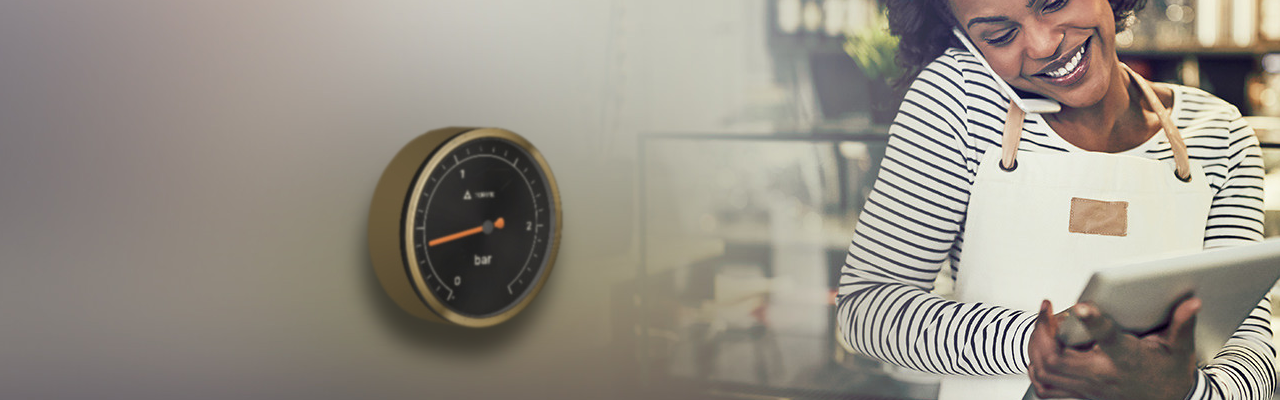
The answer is 0.4 bar
